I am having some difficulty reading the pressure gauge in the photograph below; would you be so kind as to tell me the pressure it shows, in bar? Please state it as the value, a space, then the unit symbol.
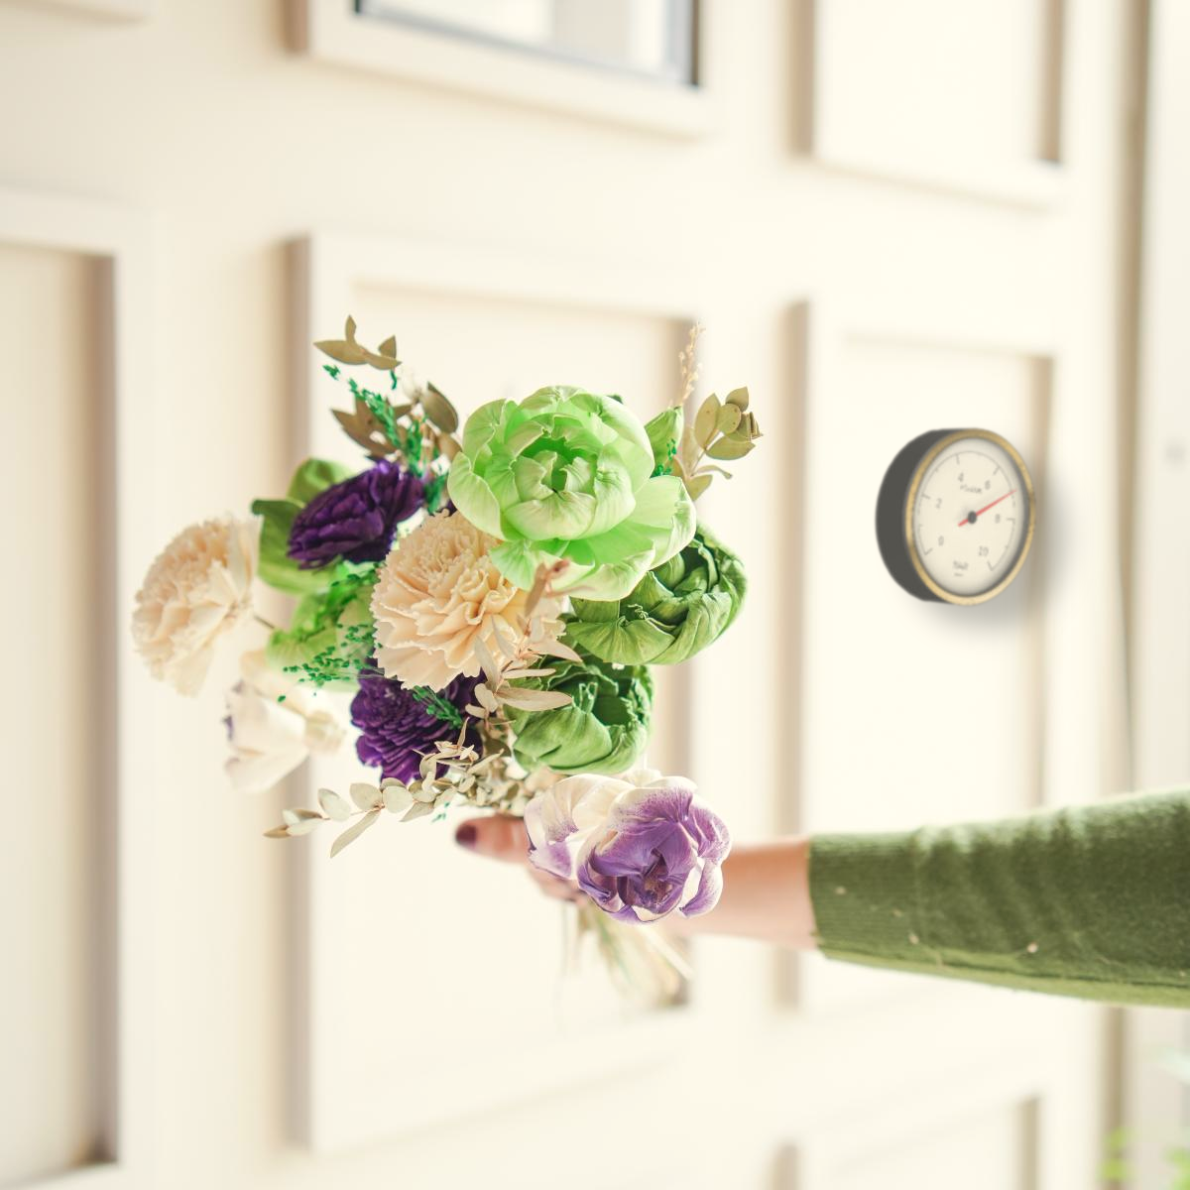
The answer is 7 bar
